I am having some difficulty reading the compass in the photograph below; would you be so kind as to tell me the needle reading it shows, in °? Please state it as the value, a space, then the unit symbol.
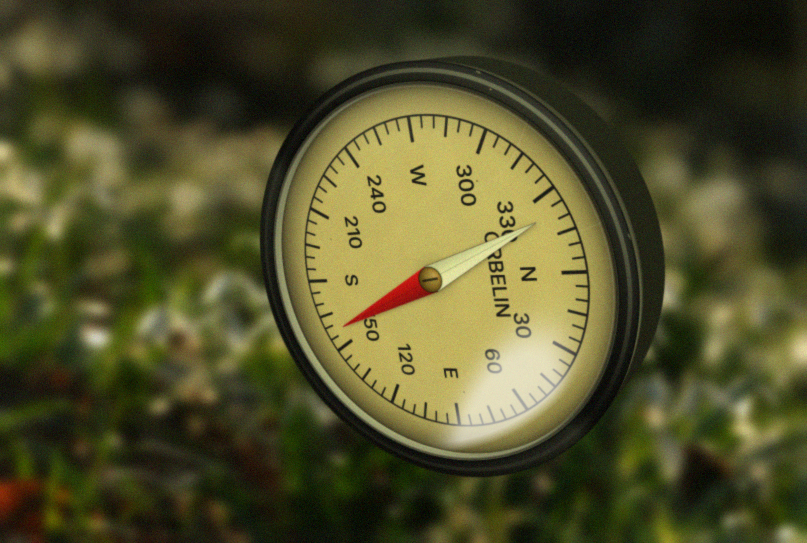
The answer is 157.5 °
